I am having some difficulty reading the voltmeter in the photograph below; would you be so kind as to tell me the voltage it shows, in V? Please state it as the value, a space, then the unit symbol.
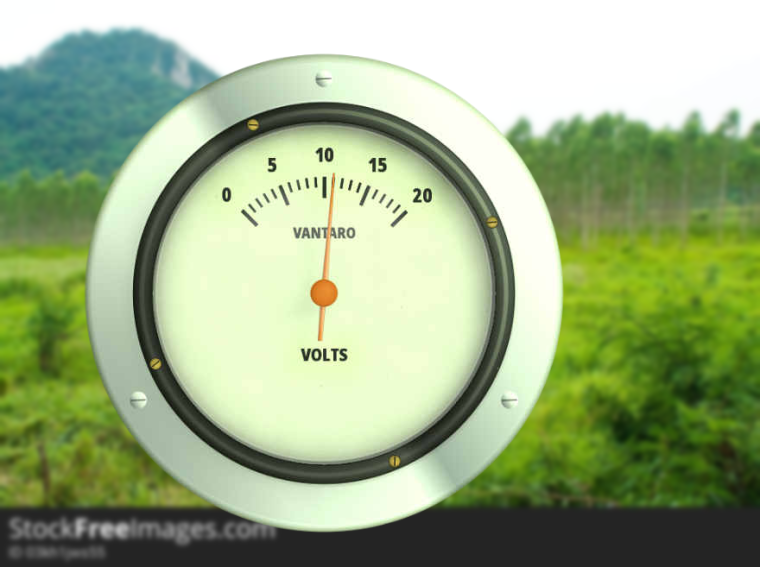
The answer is 11 V
